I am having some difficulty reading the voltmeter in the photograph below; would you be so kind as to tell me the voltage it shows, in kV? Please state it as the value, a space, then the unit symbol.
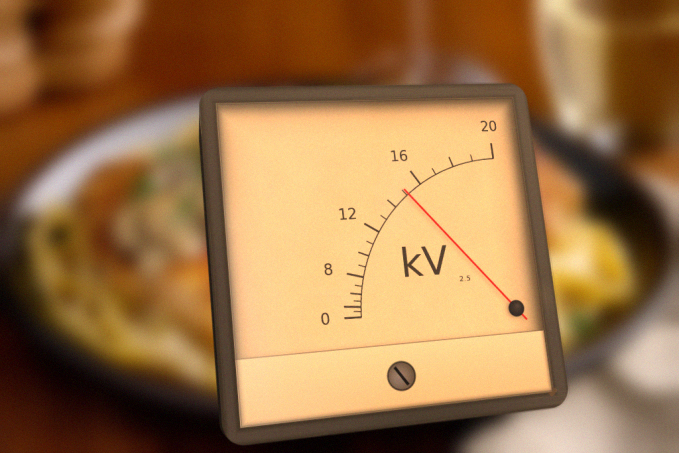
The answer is 15 kV
